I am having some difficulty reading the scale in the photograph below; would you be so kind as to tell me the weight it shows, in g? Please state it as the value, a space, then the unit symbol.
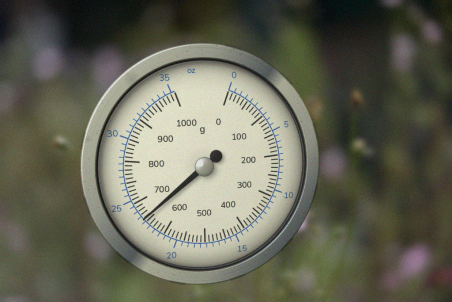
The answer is 660 g
